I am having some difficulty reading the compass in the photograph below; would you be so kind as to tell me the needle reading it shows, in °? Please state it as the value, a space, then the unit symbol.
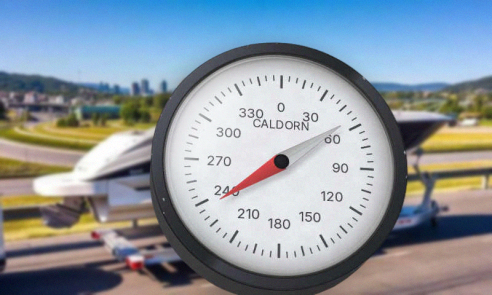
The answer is 235 °
